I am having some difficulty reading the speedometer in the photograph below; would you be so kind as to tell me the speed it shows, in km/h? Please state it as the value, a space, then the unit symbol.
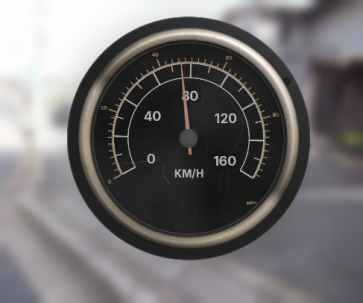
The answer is 75 km/h
